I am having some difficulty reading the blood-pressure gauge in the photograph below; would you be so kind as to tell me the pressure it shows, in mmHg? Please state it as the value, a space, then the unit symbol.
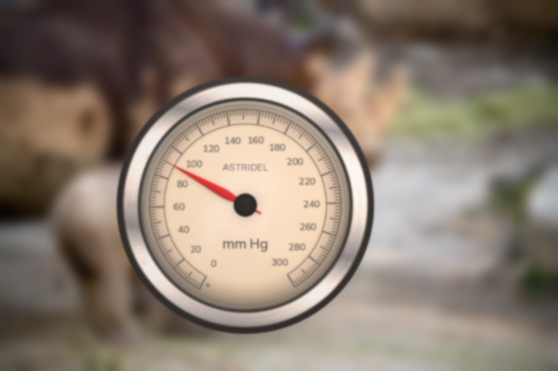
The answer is 90 mmHg
